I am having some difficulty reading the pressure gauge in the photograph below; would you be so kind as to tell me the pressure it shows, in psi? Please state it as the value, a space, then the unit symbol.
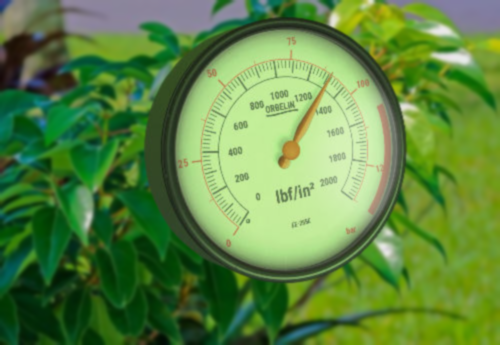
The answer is 1300 psi
